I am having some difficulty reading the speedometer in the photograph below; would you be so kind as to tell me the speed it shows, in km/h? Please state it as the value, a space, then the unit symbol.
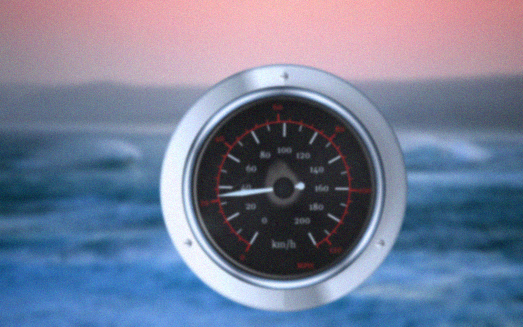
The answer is 35 km/h
